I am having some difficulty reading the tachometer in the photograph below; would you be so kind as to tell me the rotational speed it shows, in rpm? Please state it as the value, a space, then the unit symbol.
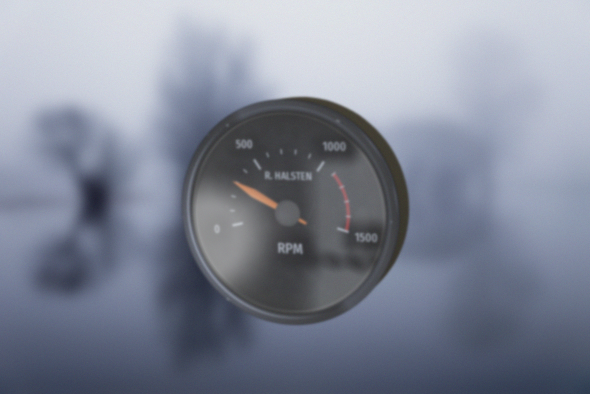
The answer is 300 rpm
